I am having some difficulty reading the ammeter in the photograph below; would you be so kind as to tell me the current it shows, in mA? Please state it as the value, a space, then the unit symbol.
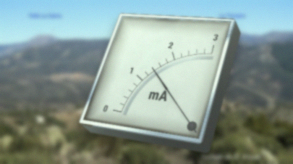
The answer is 1.4 mA
